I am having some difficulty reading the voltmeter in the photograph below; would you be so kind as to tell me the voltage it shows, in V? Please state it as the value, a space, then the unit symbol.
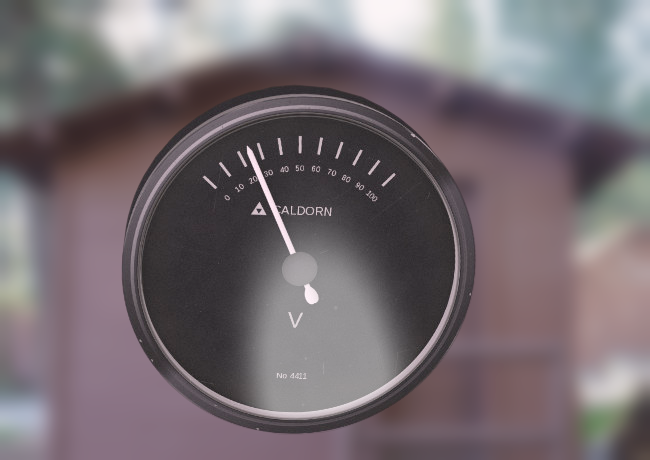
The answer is 25 V
